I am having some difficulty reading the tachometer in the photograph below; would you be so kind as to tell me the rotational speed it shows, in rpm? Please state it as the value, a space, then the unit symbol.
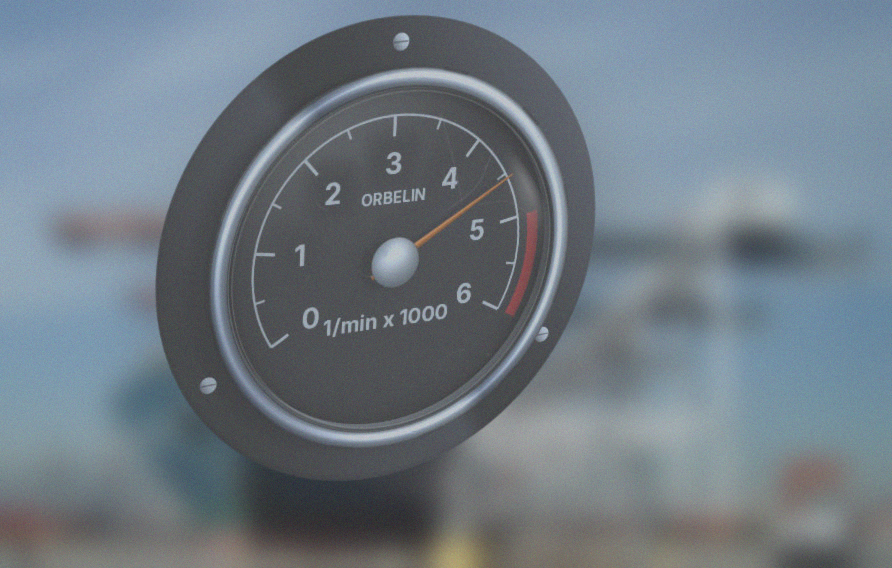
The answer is 4500 rpm
